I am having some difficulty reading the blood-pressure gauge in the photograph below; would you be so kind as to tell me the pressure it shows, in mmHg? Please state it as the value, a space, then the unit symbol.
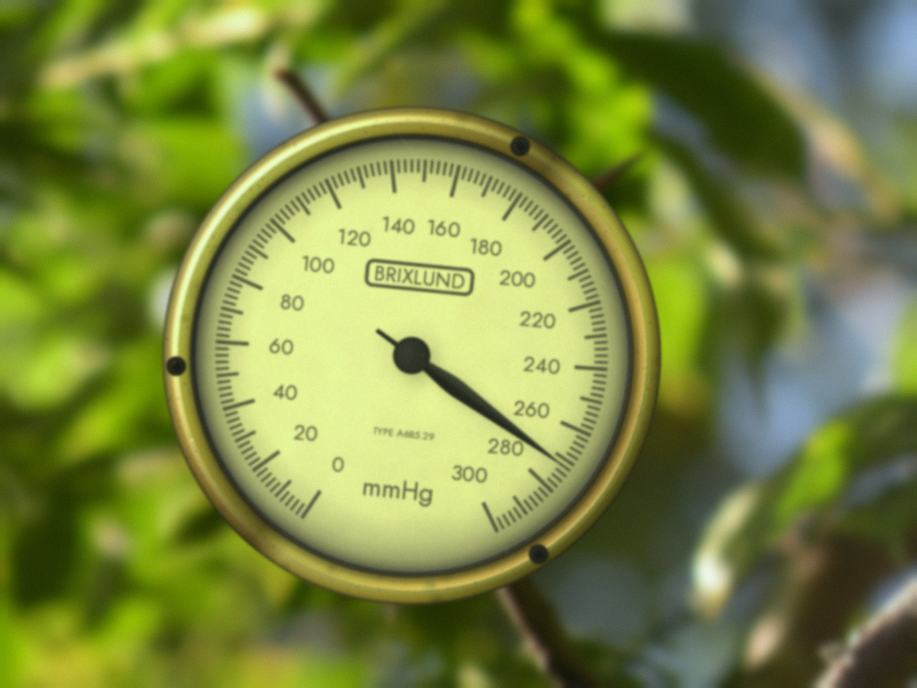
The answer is 272 mmHg
